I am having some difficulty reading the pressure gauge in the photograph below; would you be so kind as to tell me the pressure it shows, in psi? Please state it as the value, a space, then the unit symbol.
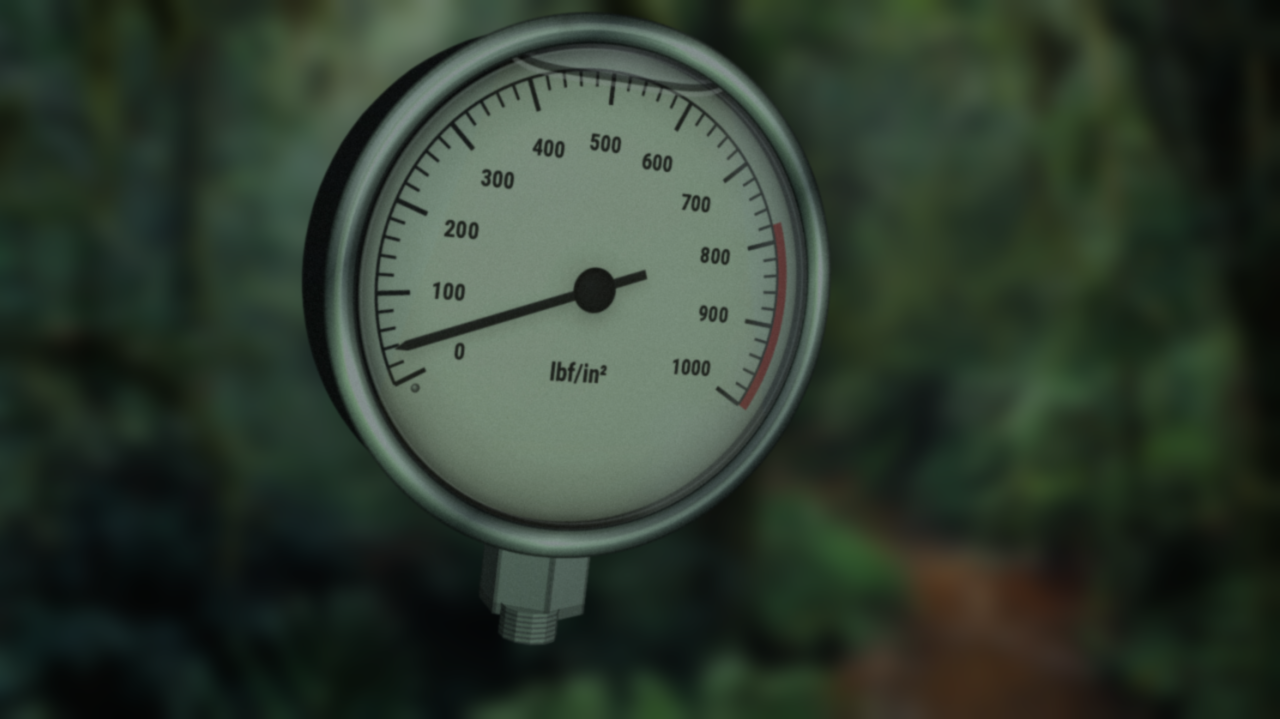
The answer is 40 psi
